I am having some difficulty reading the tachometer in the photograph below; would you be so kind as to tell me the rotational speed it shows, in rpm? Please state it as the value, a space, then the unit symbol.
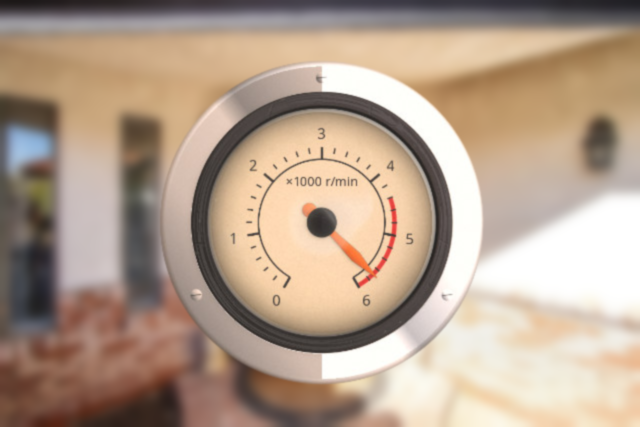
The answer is 5700 rpm
